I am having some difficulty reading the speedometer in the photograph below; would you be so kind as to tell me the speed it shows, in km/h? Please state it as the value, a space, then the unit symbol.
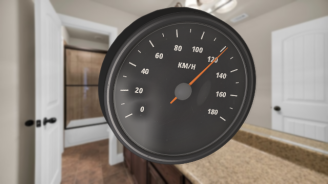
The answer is 120 km/h
